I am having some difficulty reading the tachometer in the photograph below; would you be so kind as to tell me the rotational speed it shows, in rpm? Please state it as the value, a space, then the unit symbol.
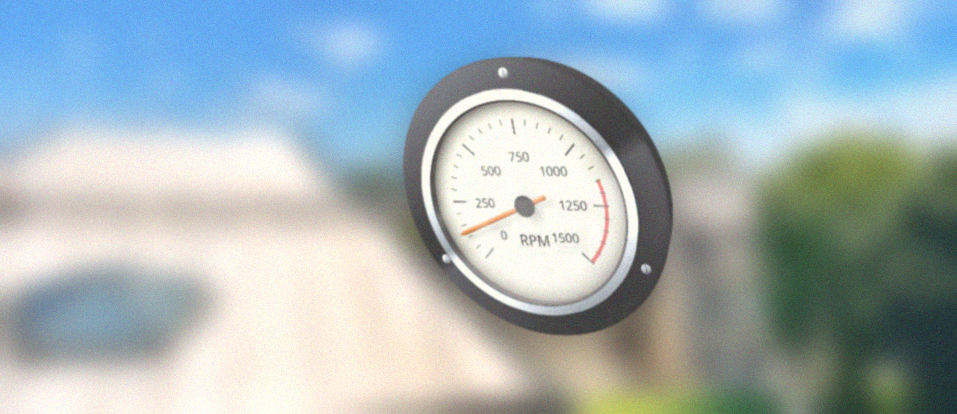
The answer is 125 rpm
